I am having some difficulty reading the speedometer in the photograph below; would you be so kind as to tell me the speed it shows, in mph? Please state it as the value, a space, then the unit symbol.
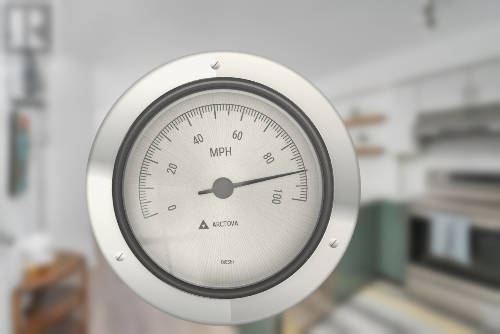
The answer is 90 mph
